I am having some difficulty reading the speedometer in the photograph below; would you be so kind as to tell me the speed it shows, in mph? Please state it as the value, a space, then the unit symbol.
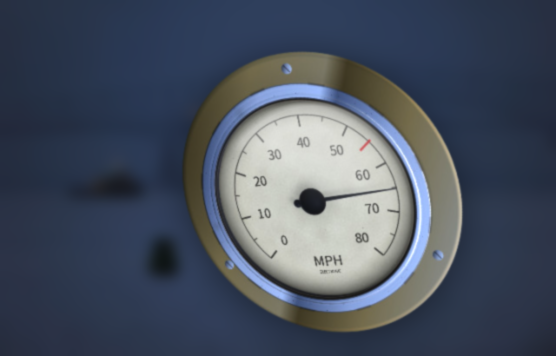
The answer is 65 mph
